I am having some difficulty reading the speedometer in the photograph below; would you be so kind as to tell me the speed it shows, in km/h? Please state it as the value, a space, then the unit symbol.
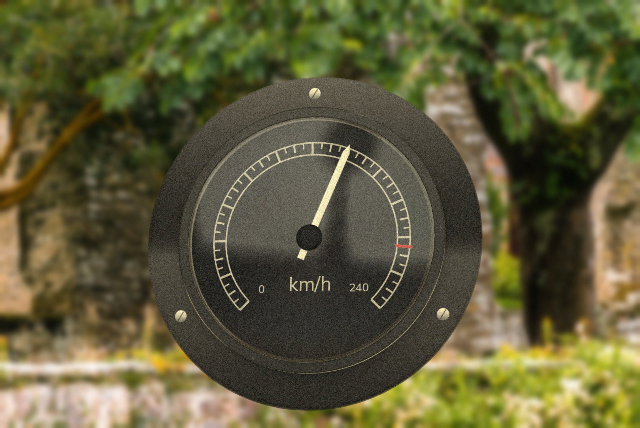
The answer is 140 km/h
